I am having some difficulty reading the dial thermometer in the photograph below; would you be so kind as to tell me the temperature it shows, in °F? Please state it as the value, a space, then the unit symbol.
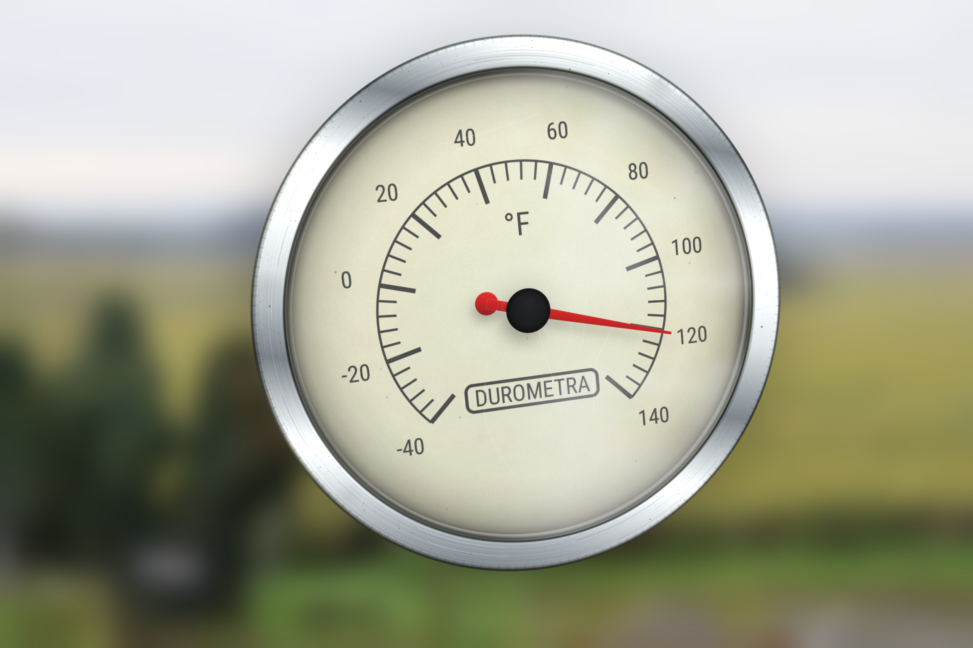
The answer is 120 °F
